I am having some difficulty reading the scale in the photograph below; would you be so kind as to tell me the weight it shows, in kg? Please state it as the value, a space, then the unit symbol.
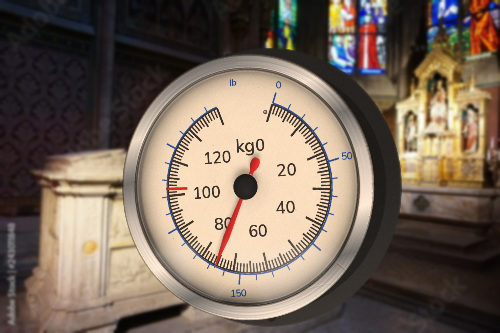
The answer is 75 kg
